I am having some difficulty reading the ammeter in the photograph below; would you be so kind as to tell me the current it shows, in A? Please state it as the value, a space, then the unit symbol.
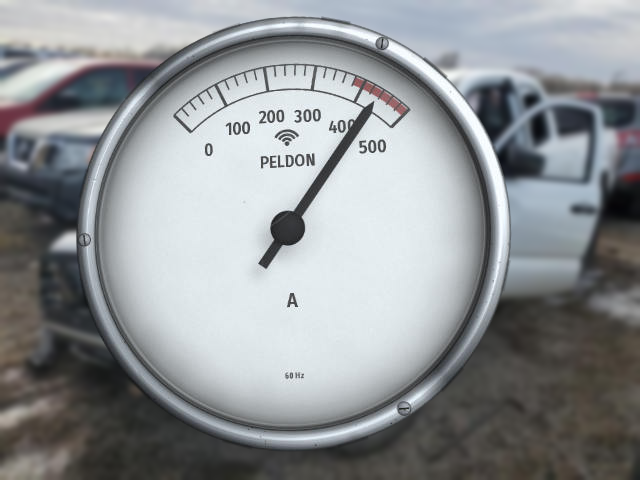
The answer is 440 A
